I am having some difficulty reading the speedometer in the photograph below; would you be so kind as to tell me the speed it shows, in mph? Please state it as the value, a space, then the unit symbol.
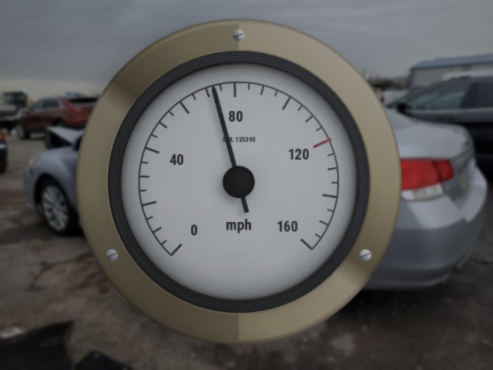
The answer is 72.5 mph
